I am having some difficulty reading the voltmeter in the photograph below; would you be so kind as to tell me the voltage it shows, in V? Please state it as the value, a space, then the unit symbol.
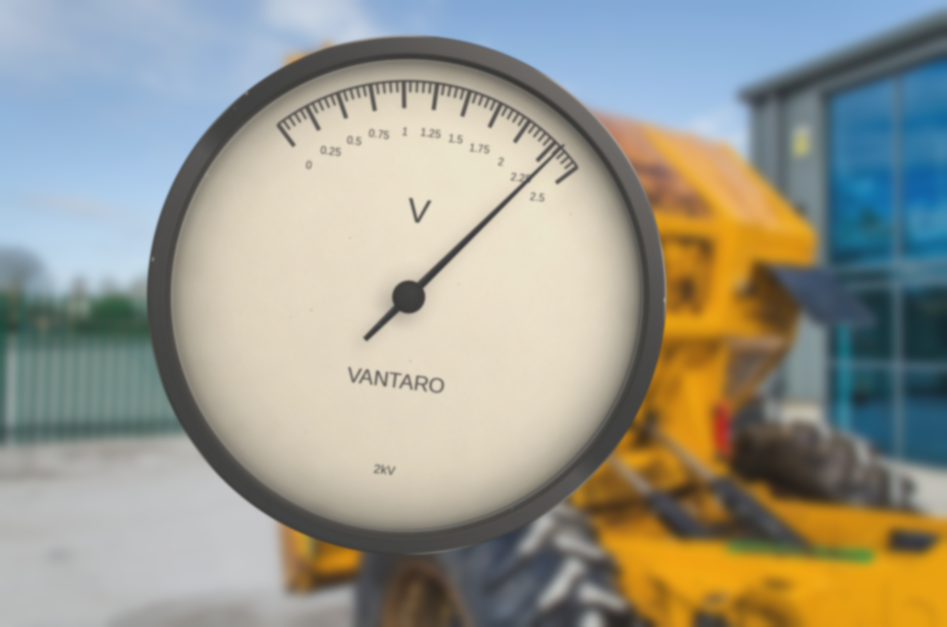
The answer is 2.3 V
